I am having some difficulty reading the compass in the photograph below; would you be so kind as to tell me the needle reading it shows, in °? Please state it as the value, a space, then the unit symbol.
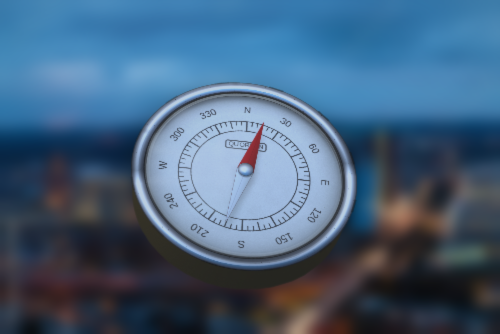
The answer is 15 °
